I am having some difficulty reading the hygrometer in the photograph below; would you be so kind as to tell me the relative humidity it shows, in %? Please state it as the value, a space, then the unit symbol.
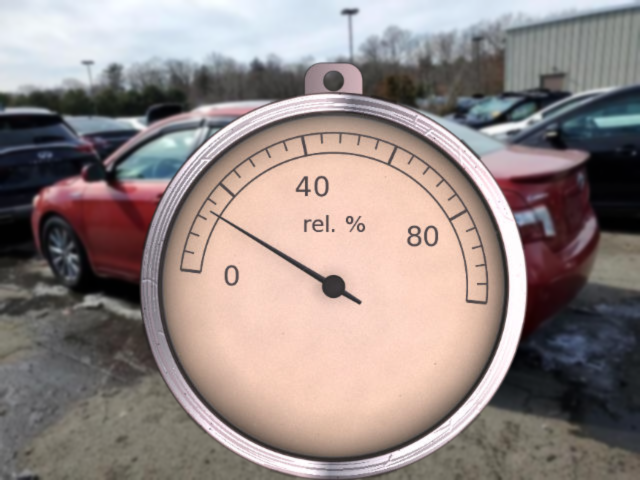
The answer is 14 %
